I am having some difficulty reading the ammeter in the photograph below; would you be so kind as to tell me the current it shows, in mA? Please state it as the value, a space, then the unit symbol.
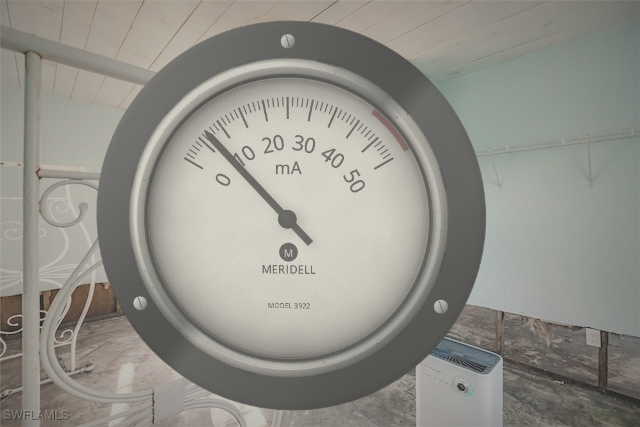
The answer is 7 mA
